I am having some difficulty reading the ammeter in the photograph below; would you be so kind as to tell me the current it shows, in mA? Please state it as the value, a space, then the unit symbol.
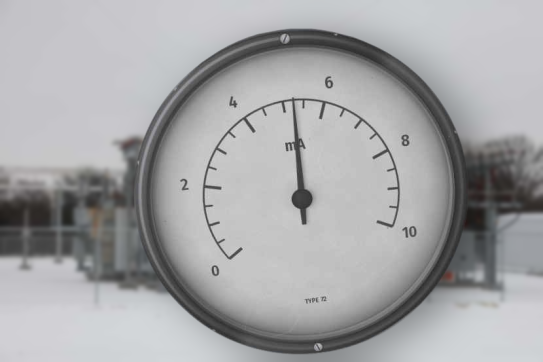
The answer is 5.25 mA
